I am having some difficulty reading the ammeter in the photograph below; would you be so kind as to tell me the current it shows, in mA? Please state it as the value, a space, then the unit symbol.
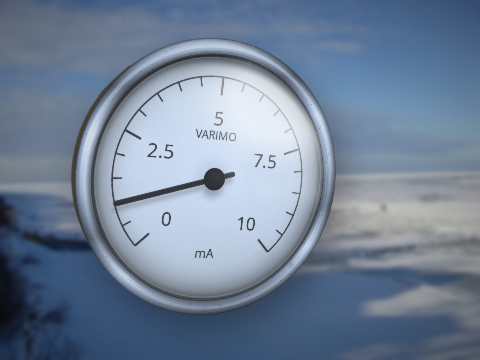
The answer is 1 mA
